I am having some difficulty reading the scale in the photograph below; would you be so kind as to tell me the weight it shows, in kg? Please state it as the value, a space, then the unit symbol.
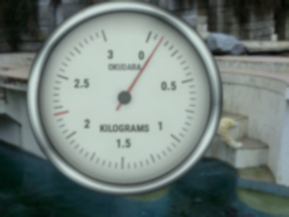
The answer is 0.1 kg
